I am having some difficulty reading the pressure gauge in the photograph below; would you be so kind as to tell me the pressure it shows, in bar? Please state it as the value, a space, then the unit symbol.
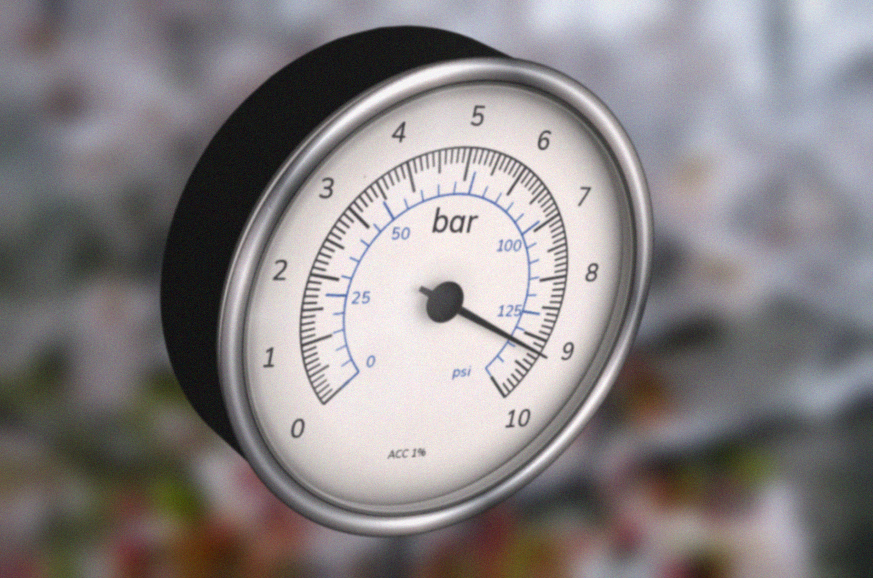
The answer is 9.2 bar
